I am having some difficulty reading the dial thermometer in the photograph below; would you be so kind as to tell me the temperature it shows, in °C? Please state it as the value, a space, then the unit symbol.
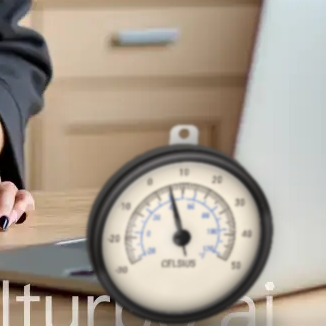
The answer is 5 °C
